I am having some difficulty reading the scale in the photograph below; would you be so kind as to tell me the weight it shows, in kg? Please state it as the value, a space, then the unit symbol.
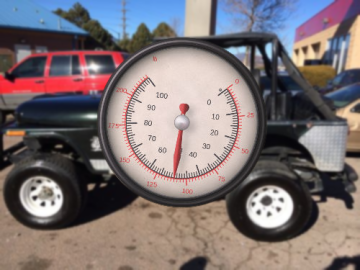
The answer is 50 kg
